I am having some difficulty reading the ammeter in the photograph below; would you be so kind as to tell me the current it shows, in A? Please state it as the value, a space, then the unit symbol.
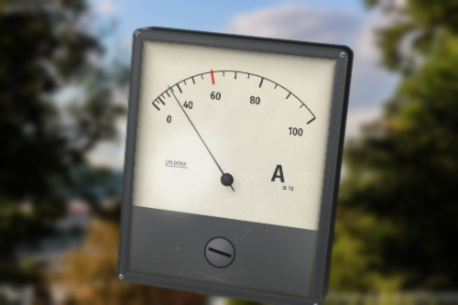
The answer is 35 A
